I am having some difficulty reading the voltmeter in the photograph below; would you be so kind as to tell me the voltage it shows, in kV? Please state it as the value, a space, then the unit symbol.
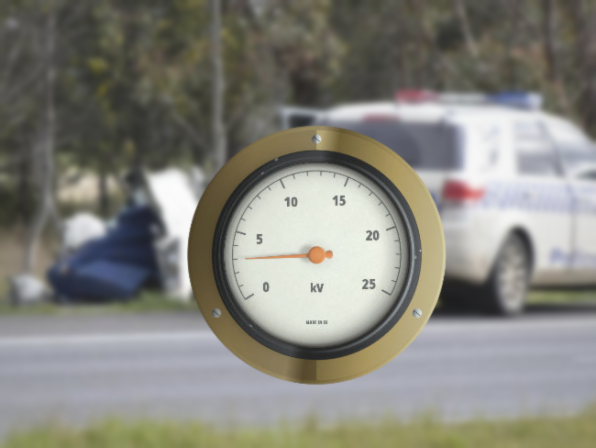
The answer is 3 kV
